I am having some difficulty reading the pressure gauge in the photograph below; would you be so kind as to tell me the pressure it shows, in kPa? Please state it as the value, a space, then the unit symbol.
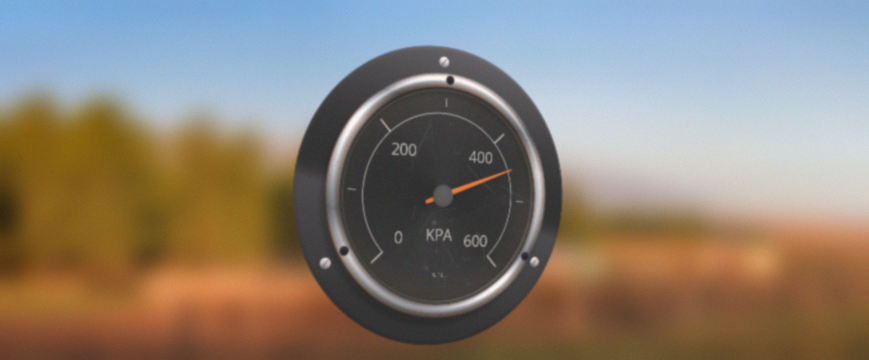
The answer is 450 kPa
